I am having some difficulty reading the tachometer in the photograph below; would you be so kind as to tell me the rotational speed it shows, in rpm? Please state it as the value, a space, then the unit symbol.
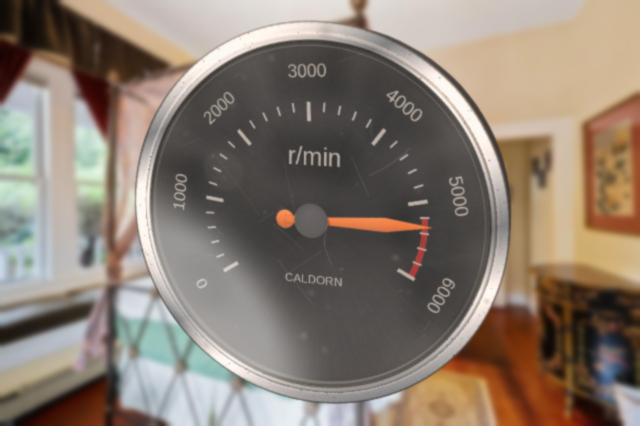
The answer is 5300 rpm
